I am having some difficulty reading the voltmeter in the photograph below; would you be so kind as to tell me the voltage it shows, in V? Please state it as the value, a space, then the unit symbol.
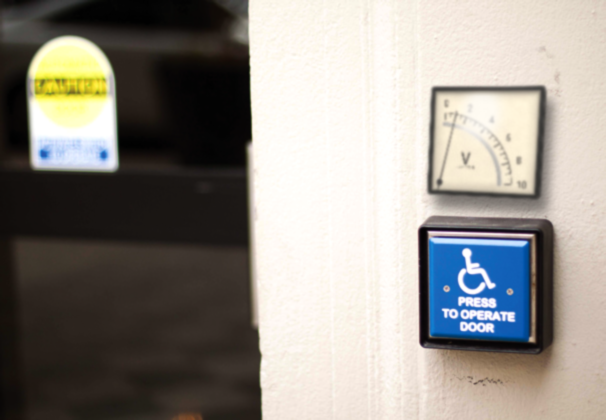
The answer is 1 V
